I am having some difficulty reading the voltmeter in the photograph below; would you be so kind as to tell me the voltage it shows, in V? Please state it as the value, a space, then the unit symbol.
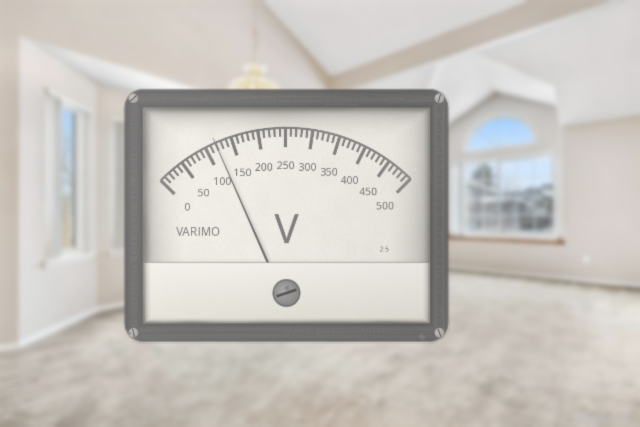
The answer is 120 V
